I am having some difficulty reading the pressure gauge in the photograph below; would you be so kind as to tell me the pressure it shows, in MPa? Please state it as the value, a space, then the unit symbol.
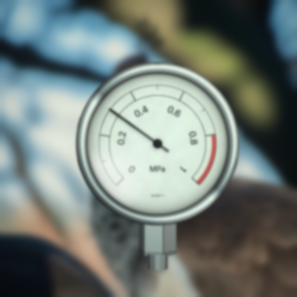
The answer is 0.3 MPa
